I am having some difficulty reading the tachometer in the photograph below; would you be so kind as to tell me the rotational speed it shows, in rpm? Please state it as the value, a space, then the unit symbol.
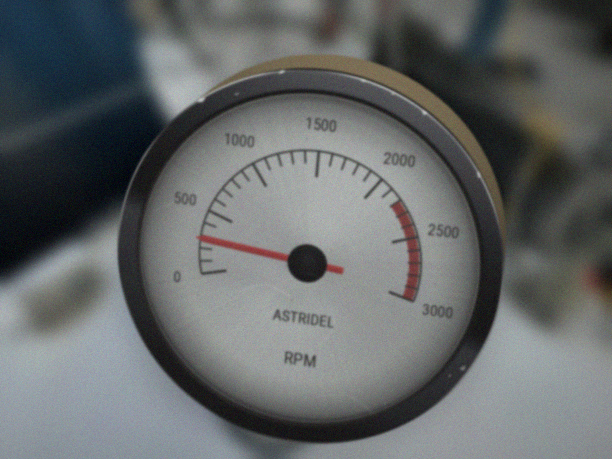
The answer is 300 rpm
